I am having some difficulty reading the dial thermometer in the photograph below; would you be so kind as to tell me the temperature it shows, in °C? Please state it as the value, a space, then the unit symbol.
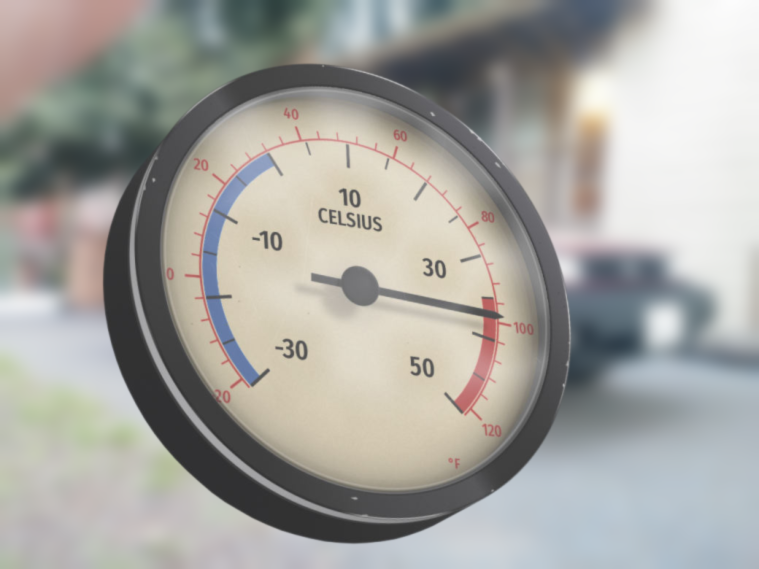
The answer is 37.5 °C
